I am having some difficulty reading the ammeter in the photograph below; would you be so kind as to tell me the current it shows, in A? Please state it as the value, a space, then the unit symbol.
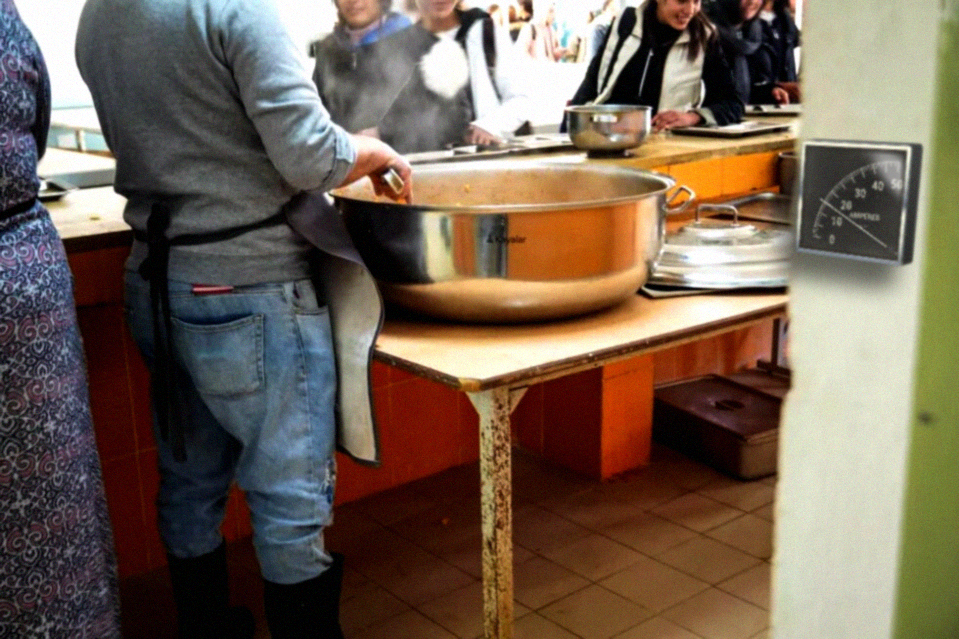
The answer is 15 A
